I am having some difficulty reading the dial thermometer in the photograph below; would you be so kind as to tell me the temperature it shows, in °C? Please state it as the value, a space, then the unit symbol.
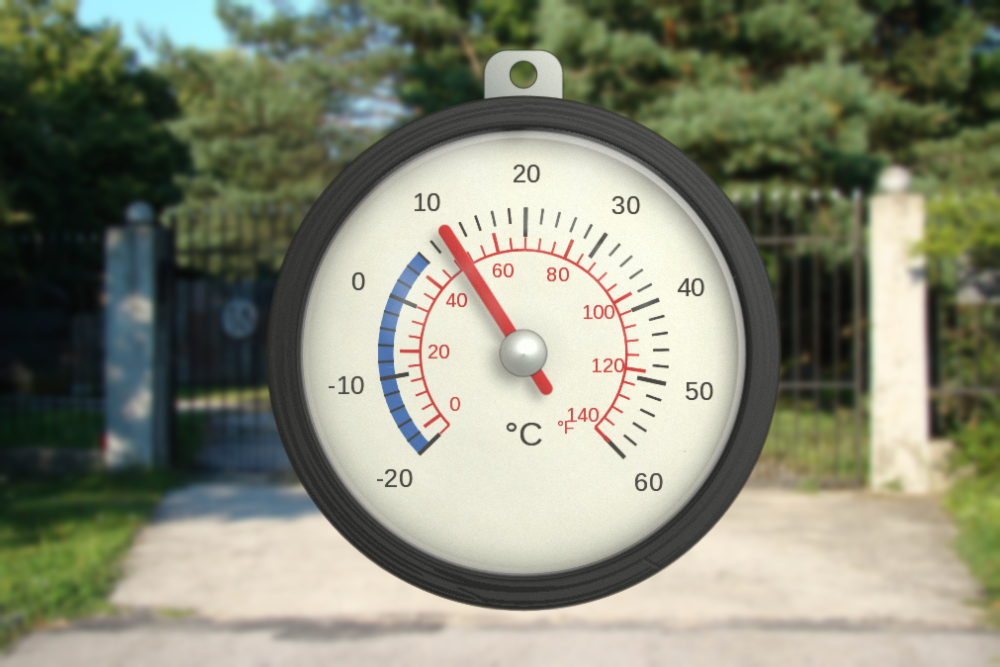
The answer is 10 °C
